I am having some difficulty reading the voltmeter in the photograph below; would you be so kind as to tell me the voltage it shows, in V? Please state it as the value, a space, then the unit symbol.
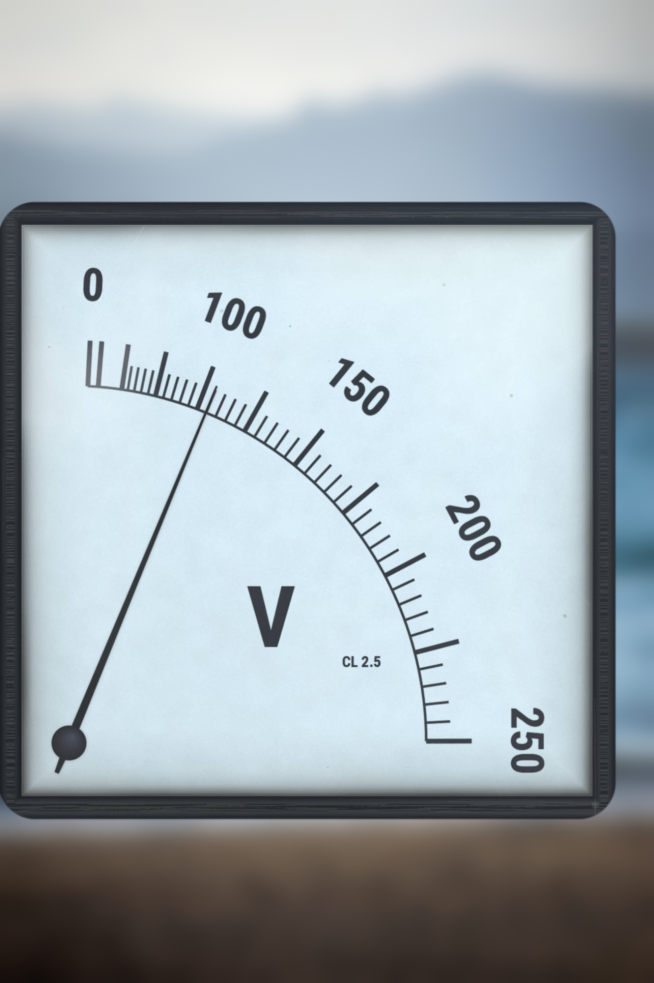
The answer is 105 V
